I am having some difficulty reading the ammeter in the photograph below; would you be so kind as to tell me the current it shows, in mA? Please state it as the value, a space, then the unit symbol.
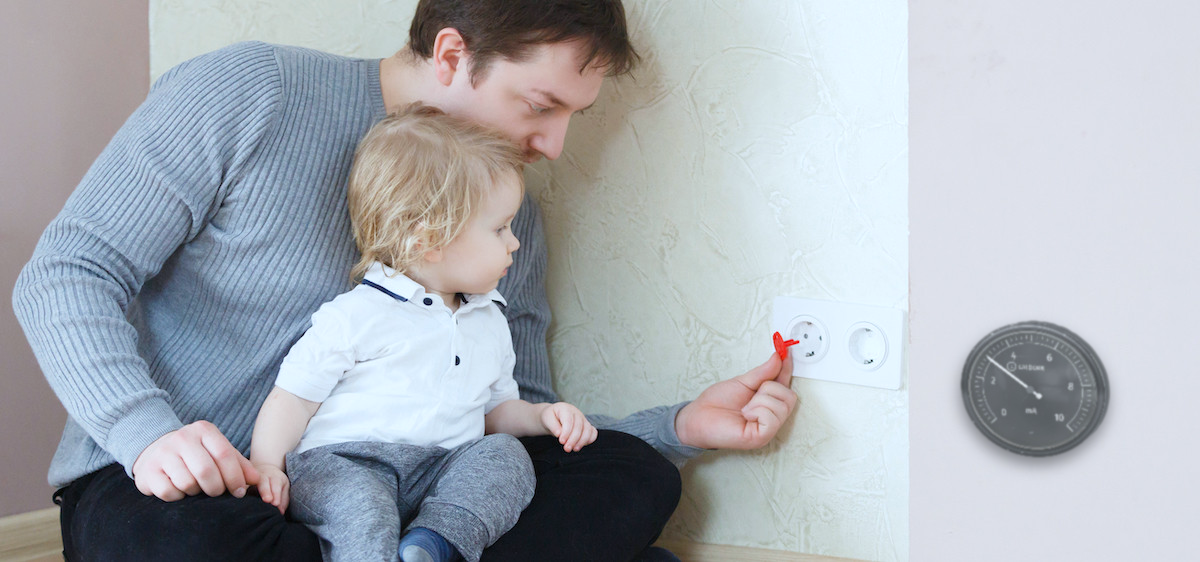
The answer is 3 mA
